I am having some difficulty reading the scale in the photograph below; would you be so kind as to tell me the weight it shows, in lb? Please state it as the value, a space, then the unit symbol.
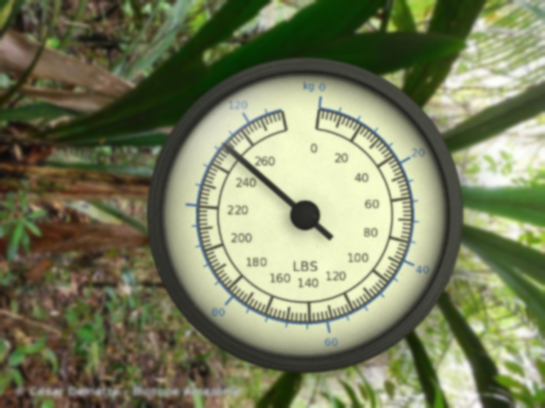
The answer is 250 lb
